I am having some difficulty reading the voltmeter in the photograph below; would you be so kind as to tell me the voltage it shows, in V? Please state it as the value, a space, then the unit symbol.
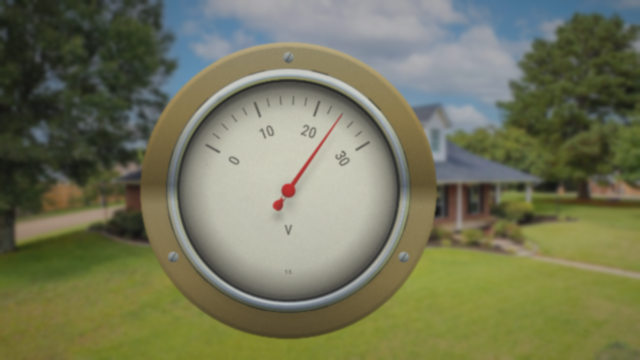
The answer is 24 V
